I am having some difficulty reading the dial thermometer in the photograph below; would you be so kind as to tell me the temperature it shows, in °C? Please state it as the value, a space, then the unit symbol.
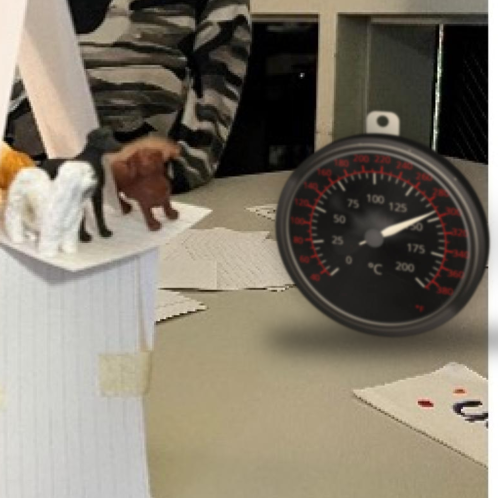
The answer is 145 °C
